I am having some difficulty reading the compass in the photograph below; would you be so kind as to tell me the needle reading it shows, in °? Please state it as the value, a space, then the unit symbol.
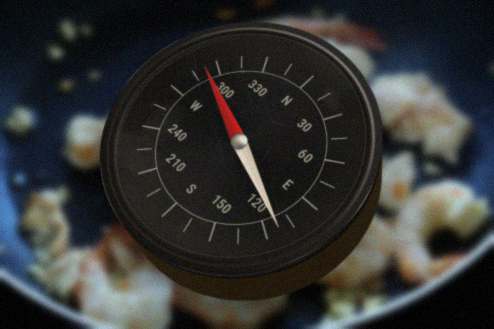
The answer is 292.5 °
